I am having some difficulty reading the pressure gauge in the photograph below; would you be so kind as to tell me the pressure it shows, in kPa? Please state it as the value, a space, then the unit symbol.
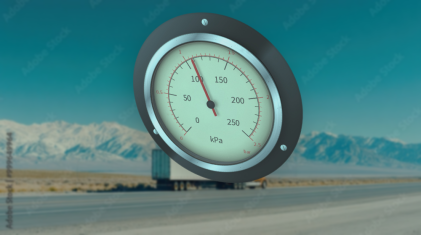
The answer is 110 kPa
